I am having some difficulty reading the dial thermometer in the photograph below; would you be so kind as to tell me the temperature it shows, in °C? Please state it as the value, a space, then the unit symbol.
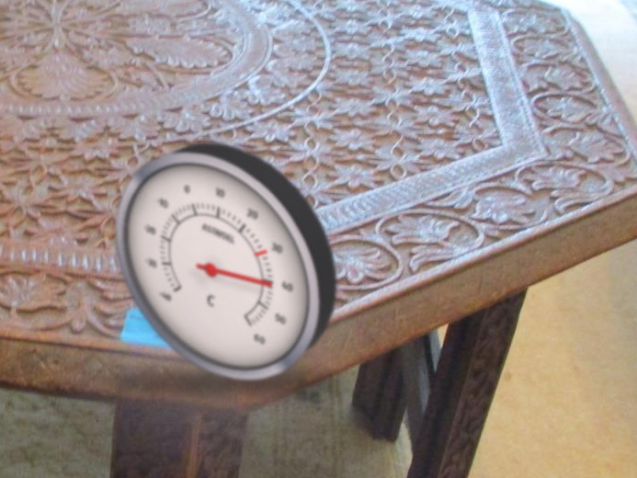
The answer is 40 °C
